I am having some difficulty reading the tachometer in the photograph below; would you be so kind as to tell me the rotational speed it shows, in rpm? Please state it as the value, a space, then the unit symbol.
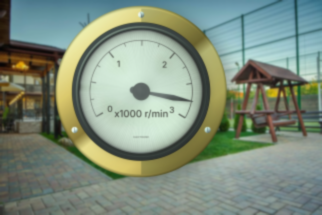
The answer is 2750 rpm
